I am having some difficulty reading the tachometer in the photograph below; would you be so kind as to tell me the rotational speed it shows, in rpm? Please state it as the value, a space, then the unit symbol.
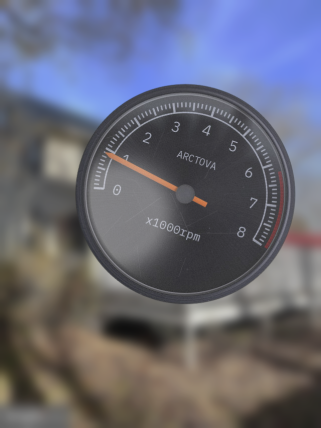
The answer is 900 rpm
